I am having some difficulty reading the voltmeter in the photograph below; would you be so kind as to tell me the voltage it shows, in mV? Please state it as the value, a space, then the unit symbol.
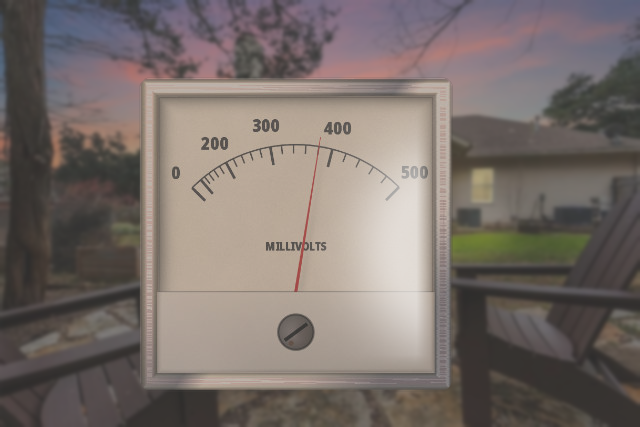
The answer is 380 mV
